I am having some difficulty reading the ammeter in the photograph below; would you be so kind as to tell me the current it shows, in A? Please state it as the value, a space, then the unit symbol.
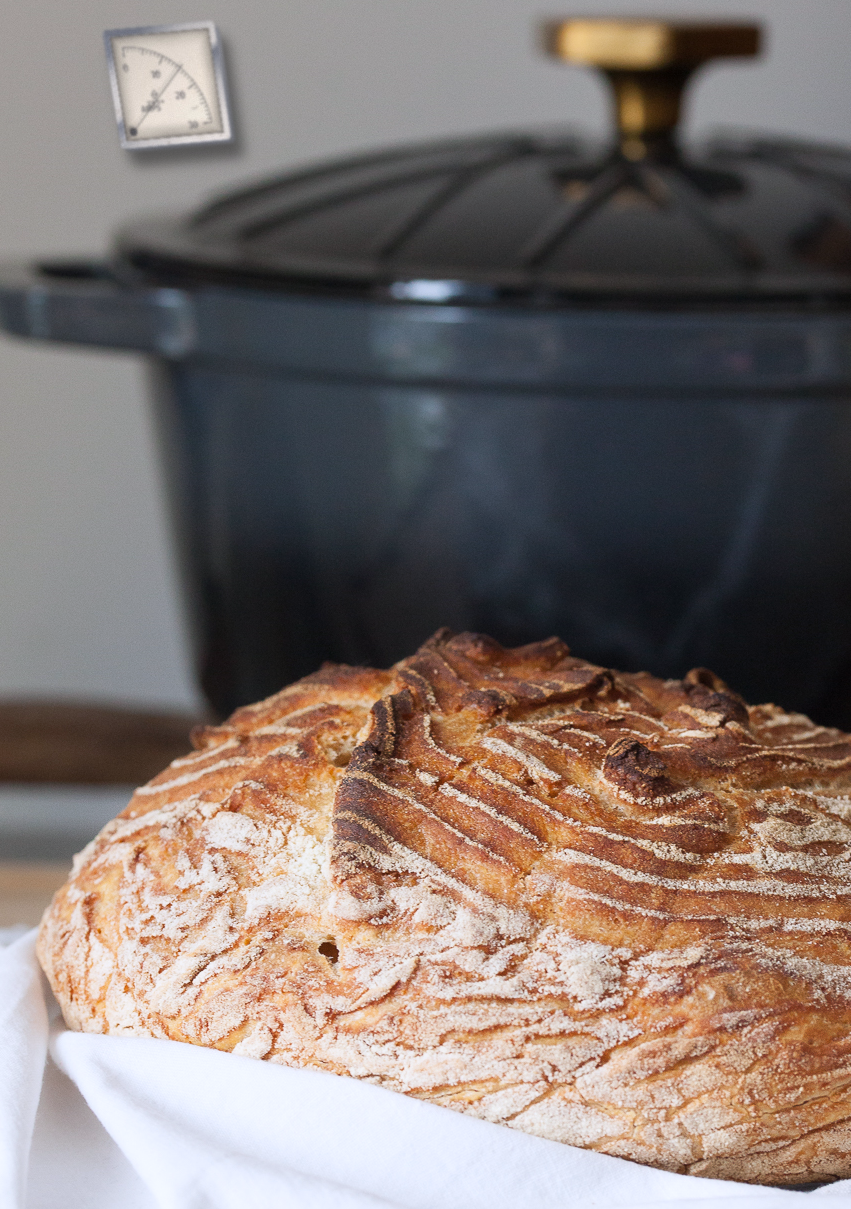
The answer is 15 A
